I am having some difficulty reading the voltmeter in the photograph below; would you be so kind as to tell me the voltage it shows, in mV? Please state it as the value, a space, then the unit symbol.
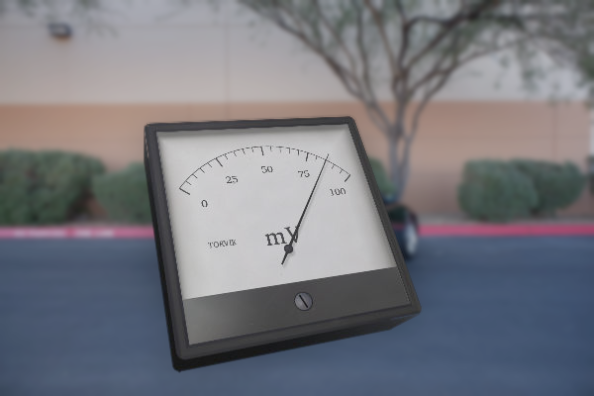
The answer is 85 mV
